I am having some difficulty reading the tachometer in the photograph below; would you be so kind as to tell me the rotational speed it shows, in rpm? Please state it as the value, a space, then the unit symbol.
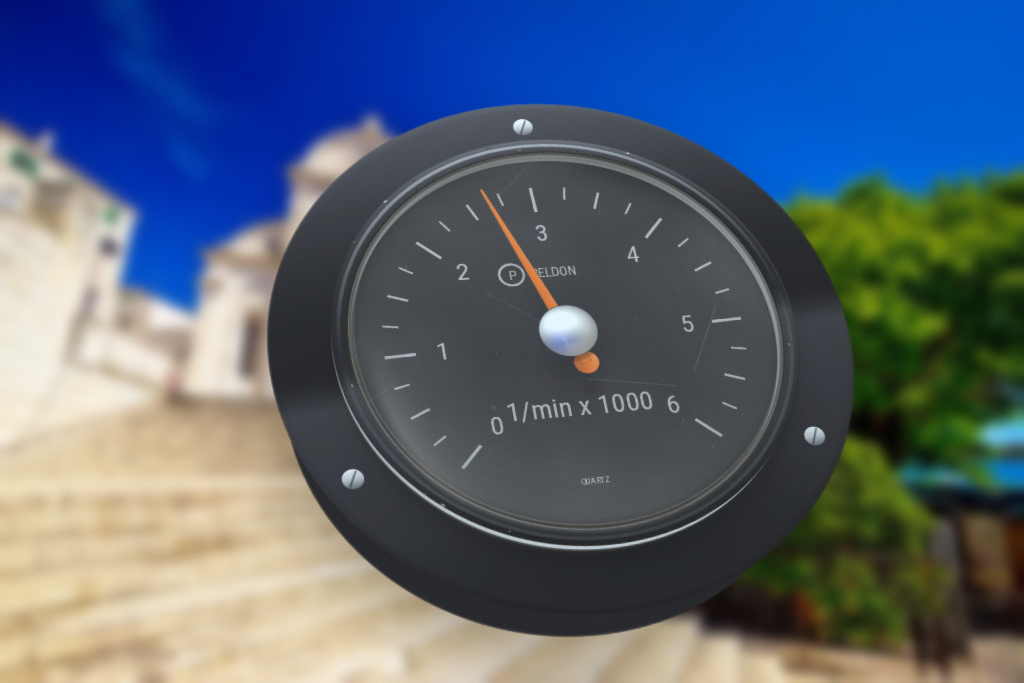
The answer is 2625 rpm
